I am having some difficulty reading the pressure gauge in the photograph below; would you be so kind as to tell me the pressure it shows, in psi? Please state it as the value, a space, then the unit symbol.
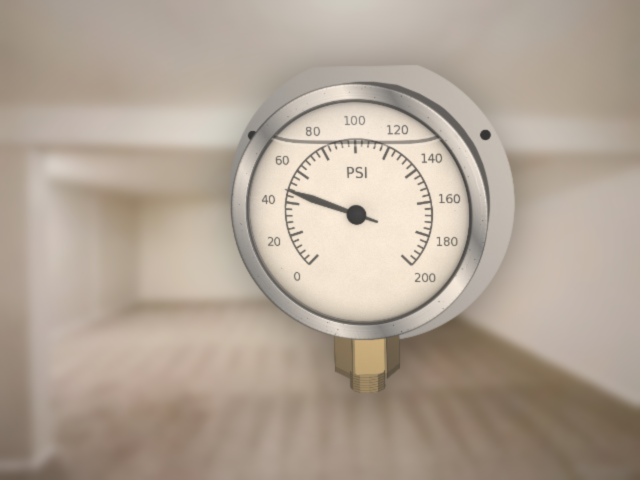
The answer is 48 psi
